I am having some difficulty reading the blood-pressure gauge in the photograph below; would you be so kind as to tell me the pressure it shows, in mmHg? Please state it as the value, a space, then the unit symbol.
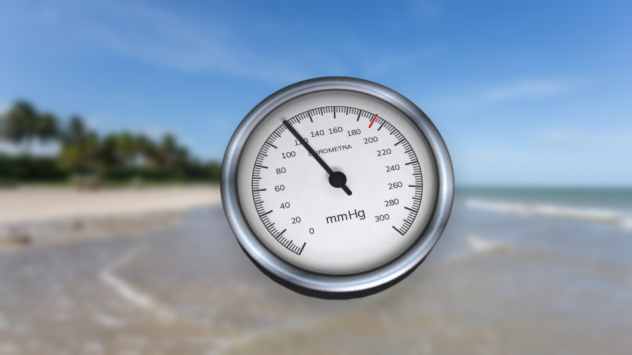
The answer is 120 mmHg
